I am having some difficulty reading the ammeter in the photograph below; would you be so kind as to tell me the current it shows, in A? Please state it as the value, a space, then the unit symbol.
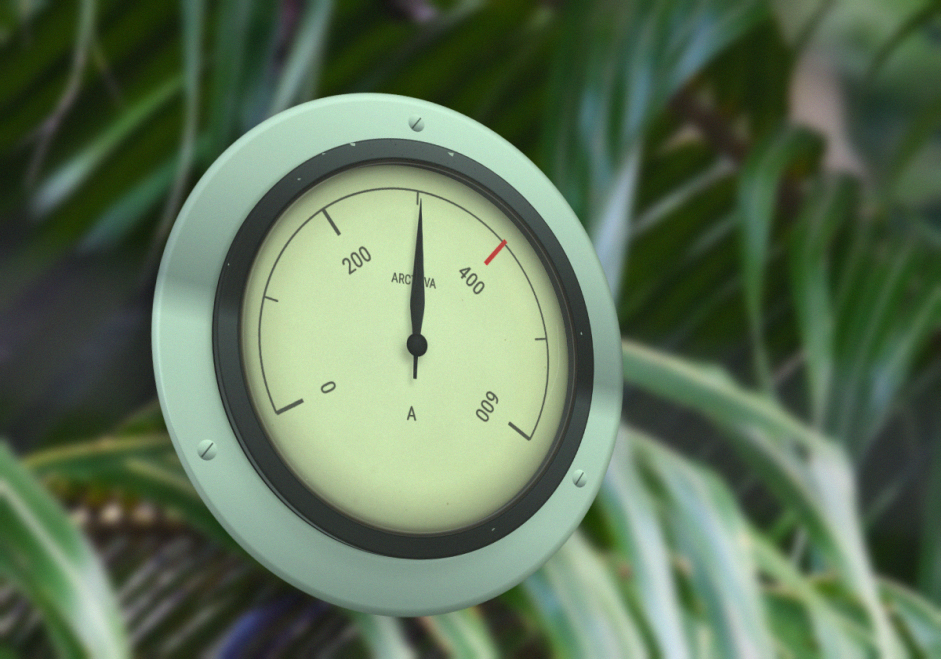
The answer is 300 A
